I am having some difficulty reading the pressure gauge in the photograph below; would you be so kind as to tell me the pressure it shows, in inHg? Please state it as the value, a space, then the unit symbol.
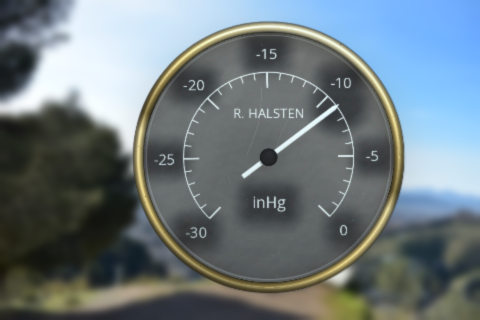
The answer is -9 inHg
